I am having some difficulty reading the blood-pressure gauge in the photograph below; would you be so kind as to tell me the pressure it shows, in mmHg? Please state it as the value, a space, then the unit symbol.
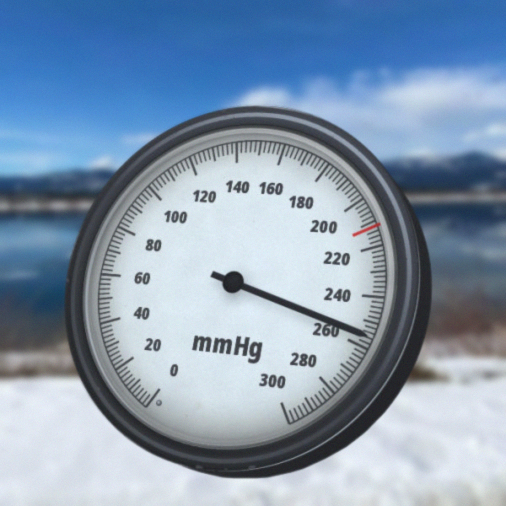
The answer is 256 mmHg
